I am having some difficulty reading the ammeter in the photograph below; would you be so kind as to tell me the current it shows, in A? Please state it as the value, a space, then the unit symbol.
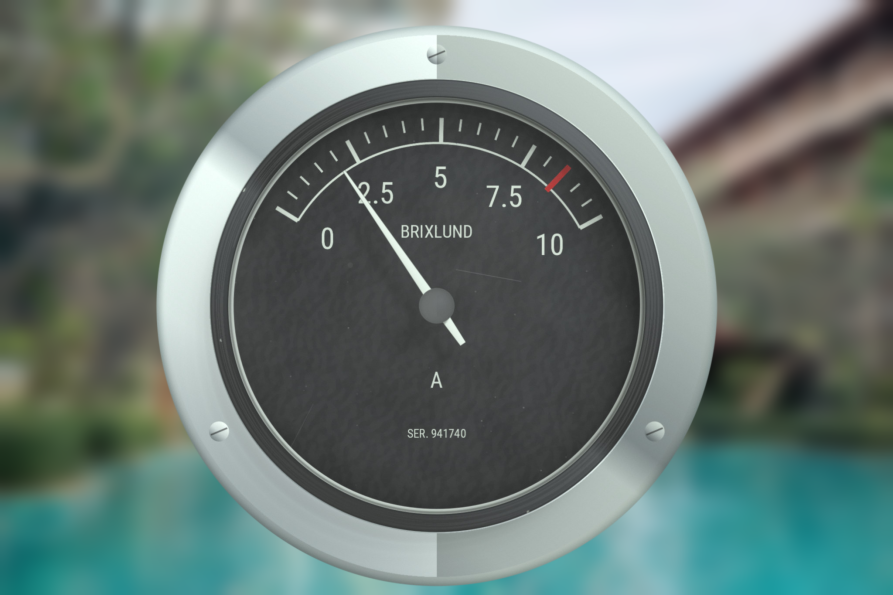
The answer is 2 A
